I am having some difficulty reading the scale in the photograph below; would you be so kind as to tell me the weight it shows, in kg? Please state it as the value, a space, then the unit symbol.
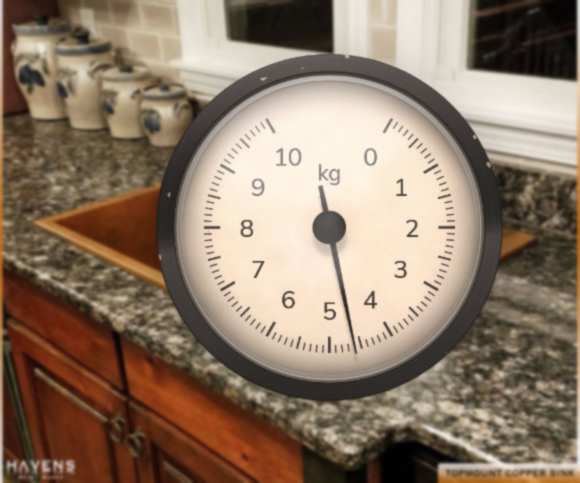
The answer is 4.6 kg
